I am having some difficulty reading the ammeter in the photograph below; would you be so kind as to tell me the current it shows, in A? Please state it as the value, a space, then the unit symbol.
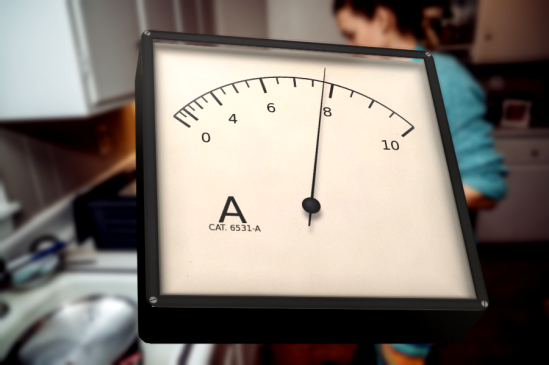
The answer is 7.75 A
